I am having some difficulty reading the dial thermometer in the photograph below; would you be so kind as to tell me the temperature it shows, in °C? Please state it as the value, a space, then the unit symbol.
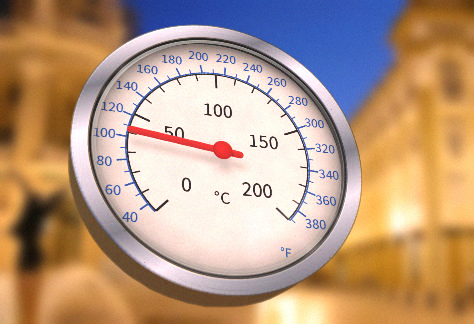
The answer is 40 °C
